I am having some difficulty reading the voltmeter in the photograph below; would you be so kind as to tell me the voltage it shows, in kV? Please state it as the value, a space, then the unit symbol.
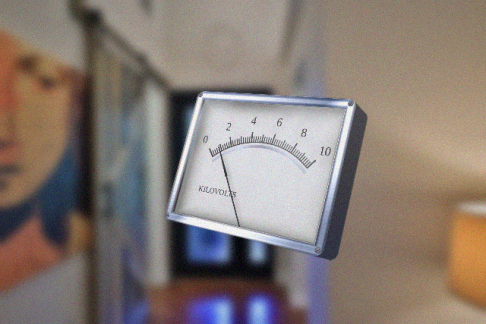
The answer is 1 kV
